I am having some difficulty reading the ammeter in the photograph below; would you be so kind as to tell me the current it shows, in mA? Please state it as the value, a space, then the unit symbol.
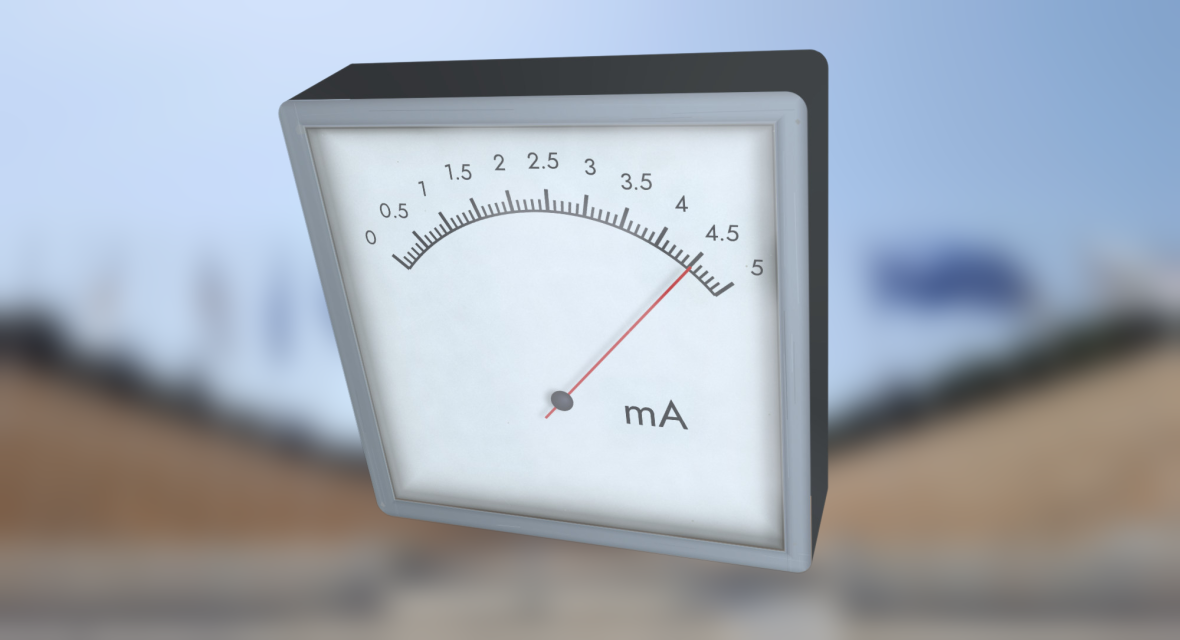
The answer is 4.5 mA
